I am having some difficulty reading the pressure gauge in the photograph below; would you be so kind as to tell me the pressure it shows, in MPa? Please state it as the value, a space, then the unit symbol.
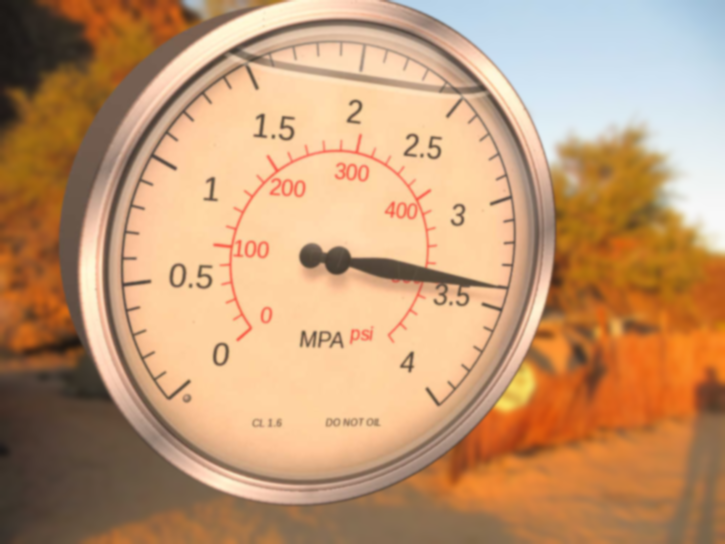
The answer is 3.4 MPa
